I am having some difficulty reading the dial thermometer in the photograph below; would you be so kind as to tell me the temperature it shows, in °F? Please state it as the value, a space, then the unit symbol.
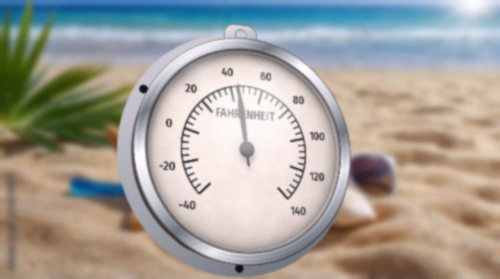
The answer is 44 °F
